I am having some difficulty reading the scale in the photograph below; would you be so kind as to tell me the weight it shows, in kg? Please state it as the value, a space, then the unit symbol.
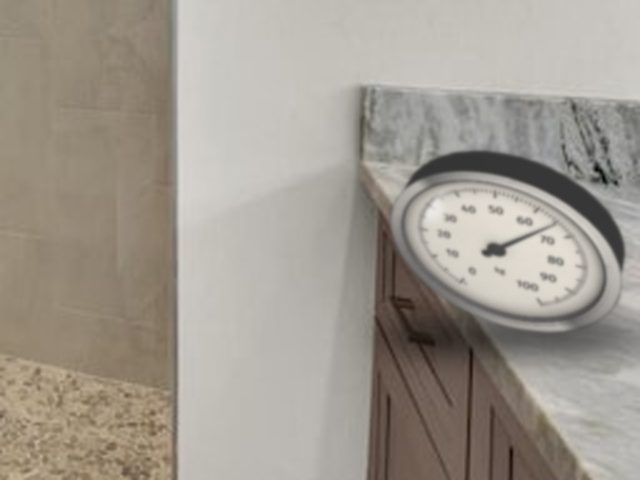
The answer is 65 kg
